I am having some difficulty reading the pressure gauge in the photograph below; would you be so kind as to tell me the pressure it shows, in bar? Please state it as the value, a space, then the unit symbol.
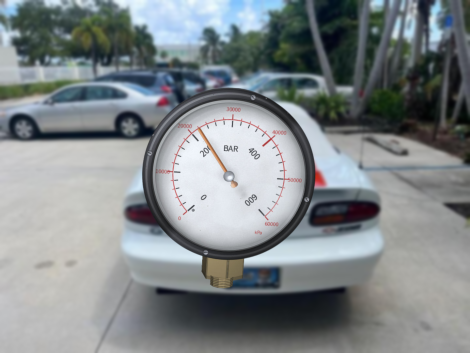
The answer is 220 bar
